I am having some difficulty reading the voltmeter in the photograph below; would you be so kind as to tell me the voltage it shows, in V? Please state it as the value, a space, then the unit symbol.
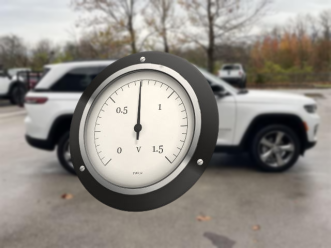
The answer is 0.75 V
